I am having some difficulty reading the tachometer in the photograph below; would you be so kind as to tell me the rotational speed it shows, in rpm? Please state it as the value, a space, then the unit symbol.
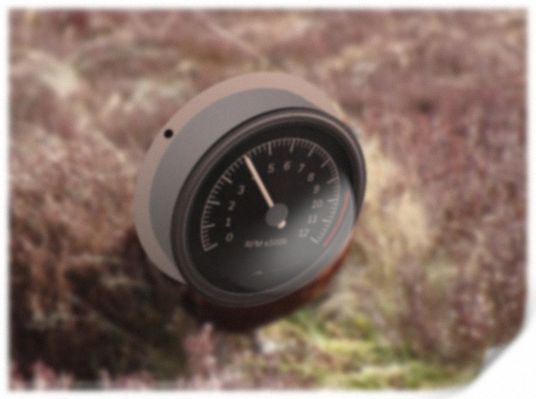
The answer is 4000 rpm
